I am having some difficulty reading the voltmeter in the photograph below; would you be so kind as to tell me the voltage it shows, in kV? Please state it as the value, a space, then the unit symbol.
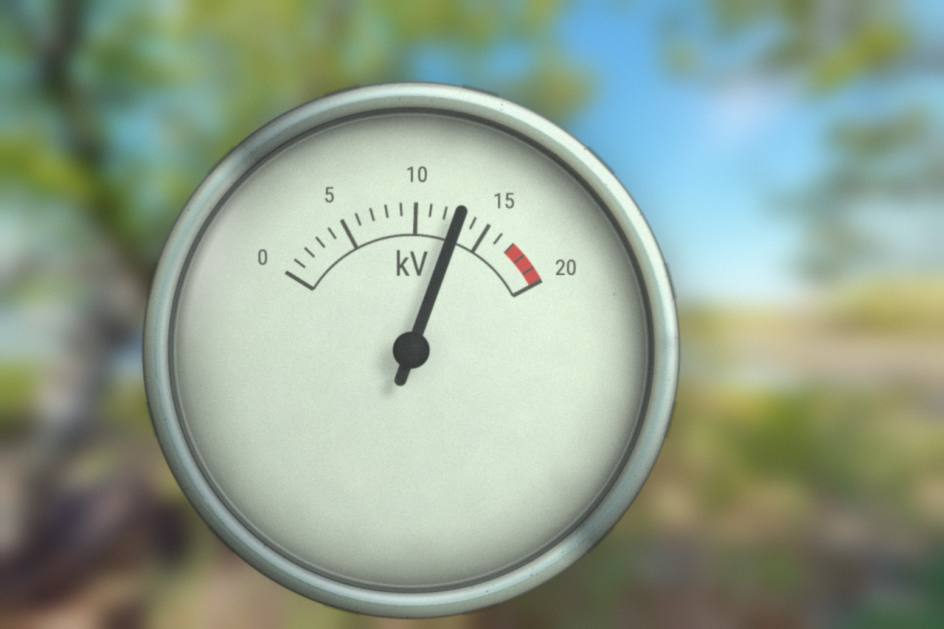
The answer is 13 kV
